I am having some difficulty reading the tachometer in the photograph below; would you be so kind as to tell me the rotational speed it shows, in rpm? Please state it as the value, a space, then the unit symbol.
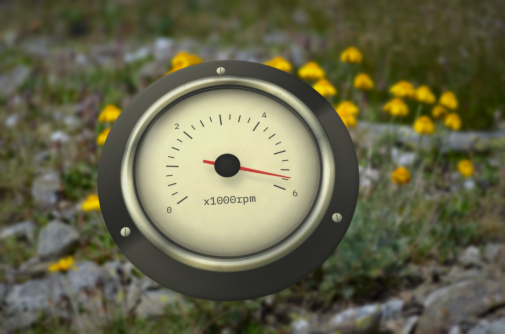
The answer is 5750 rpm
